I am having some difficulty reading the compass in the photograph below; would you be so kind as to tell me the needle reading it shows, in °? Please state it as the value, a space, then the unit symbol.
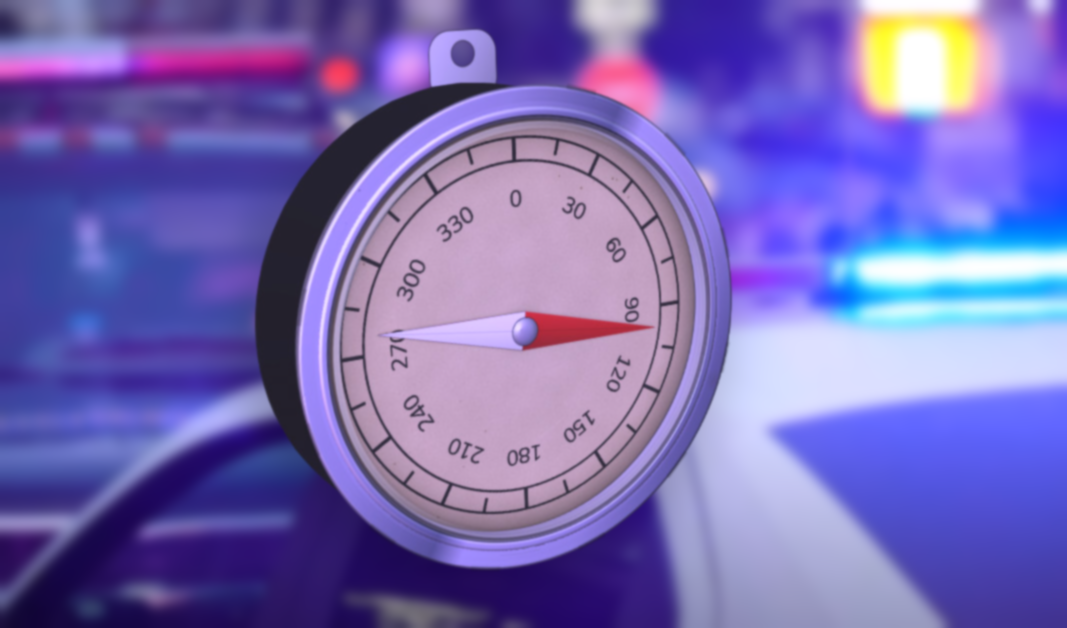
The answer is 97.5 °
